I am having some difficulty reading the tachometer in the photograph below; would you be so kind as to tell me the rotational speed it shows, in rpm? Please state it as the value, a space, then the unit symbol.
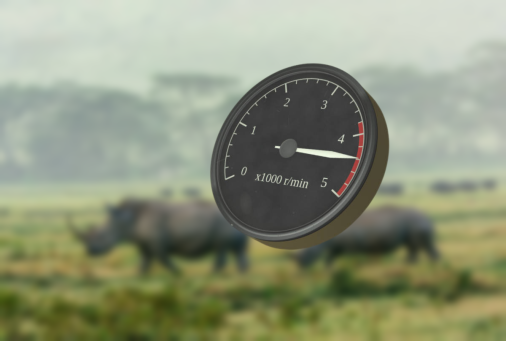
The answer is 4400 rpm
